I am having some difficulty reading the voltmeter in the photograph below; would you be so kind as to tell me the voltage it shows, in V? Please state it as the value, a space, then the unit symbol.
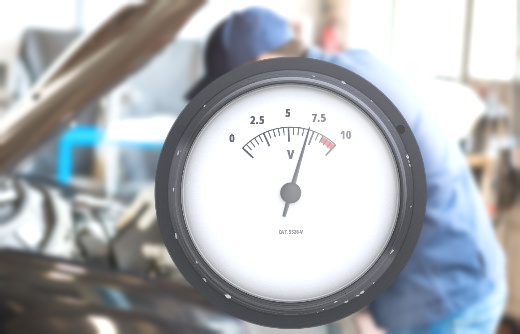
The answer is 7 V
